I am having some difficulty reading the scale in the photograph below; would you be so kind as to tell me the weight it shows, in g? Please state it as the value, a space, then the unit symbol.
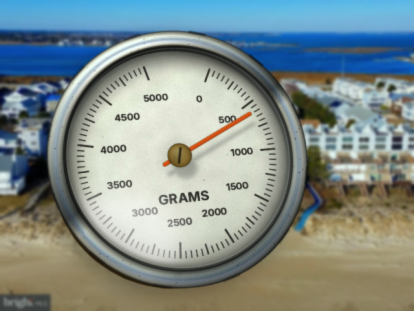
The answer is 600 g
